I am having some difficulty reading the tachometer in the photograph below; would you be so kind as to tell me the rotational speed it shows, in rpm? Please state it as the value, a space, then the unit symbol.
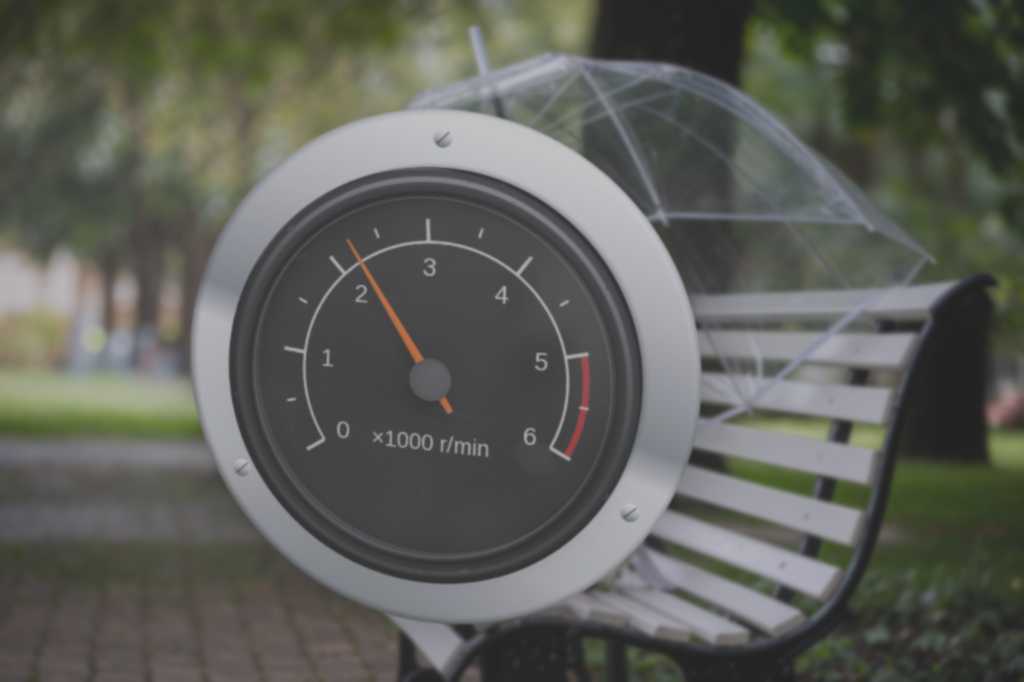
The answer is 2250 rpm
